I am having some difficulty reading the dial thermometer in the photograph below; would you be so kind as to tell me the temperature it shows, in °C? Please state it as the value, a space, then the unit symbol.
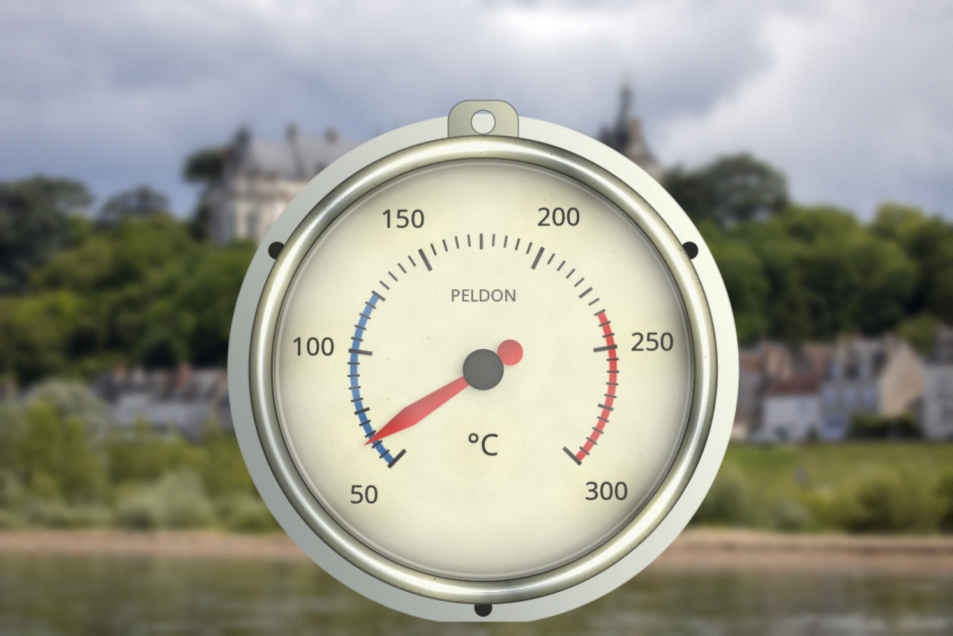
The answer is 62.5 °C
